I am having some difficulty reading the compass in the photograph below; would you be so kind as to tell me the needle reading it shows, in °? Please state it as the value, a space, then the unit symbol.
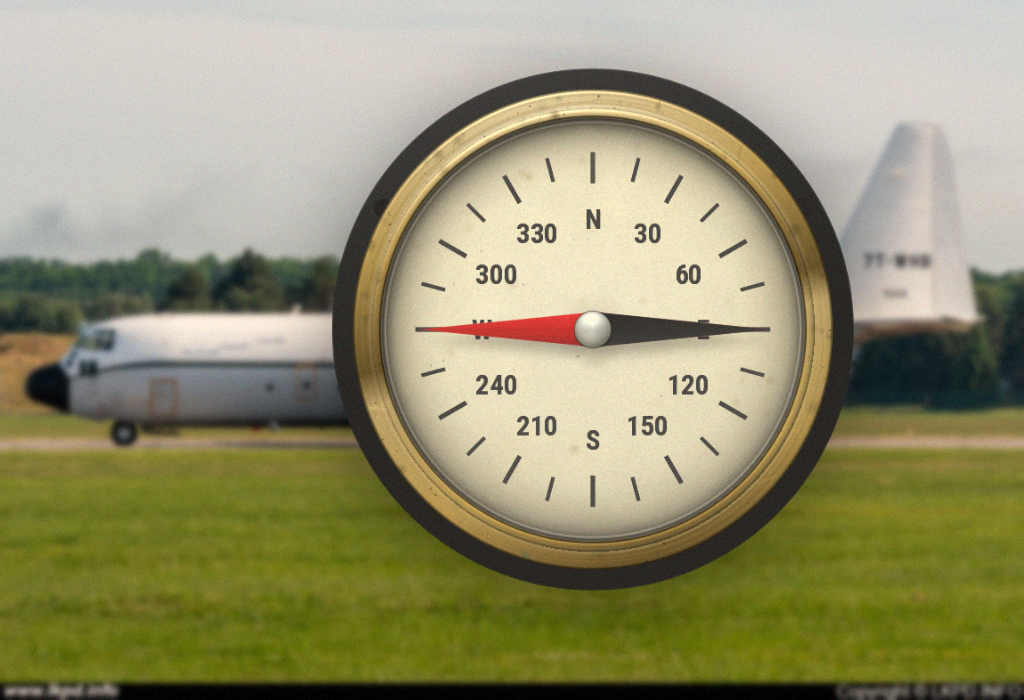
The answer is 270 °
